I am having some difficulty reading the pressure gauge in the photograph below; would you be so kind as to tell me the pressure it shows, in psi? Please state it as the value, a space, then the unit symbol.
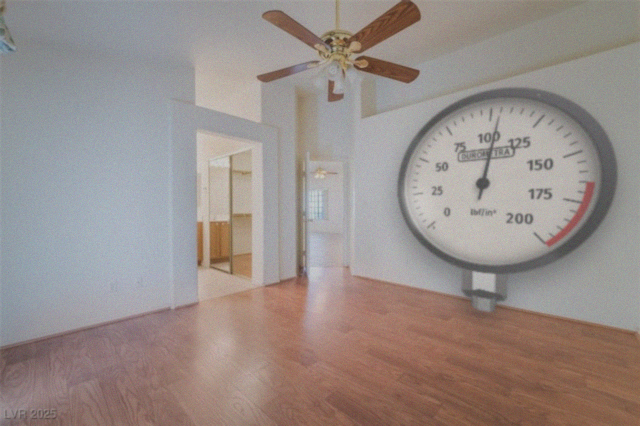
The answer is 105 psi
